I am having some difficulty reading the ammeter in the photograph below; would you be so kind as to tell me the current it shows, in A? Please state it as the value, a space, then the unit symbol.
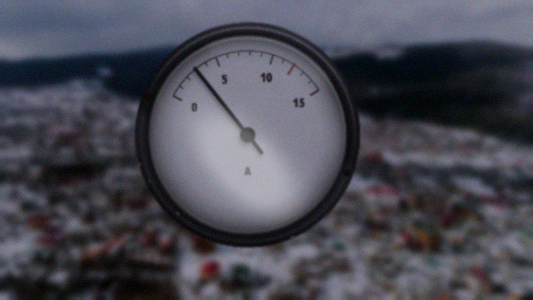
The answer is 3 A
